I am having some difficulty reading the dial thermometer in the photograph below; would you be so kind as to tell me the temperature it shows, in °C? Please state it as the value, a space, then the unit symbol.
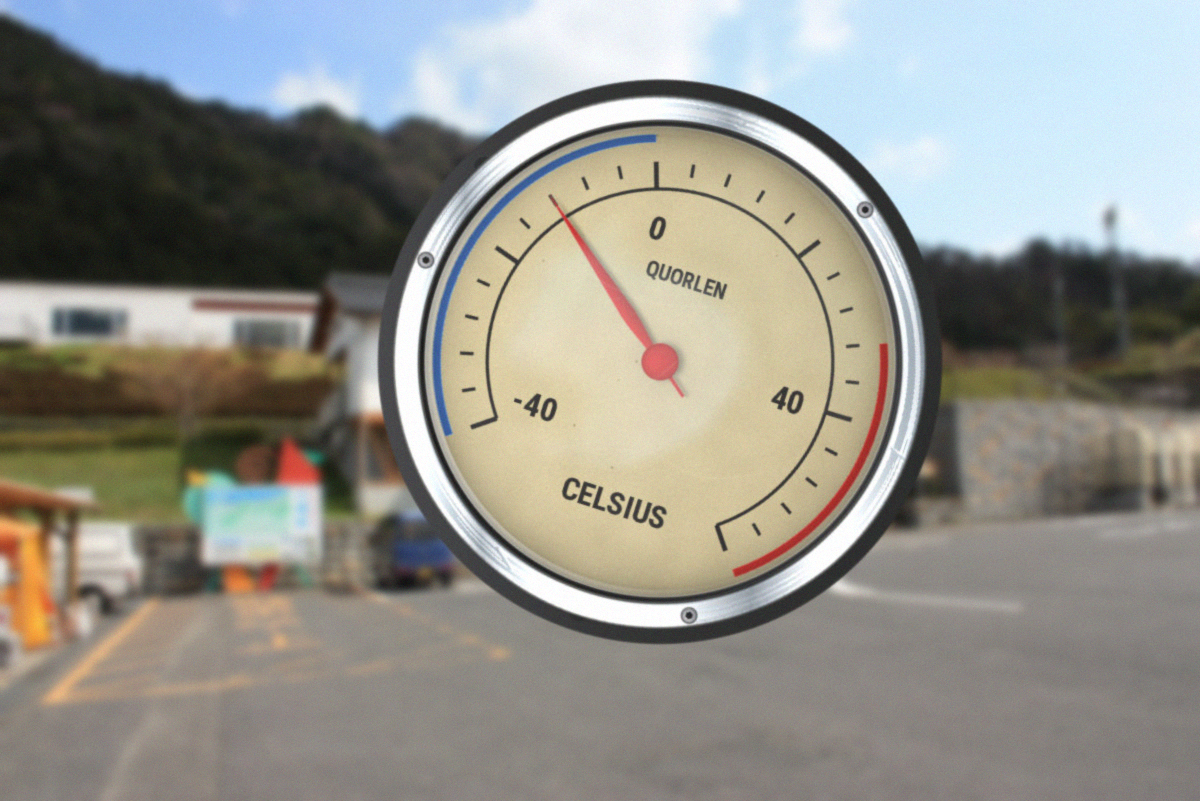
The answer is -12 °C
